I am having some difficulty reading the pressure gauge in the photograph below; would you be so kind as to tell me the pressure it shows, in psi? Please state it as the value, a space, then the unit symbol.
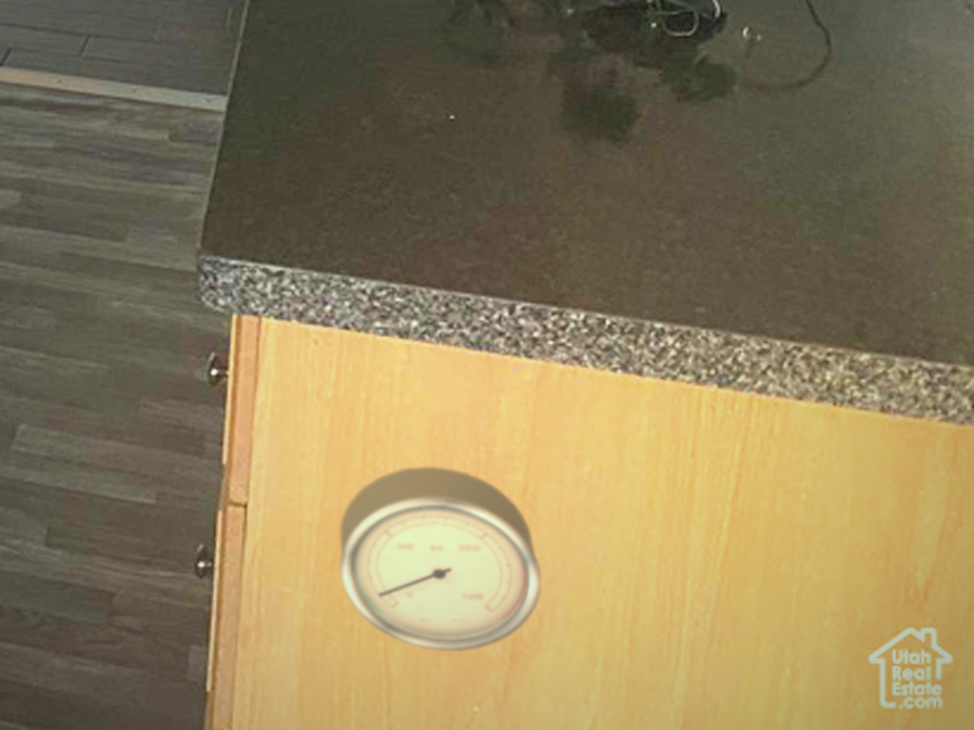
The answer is 100 psi
